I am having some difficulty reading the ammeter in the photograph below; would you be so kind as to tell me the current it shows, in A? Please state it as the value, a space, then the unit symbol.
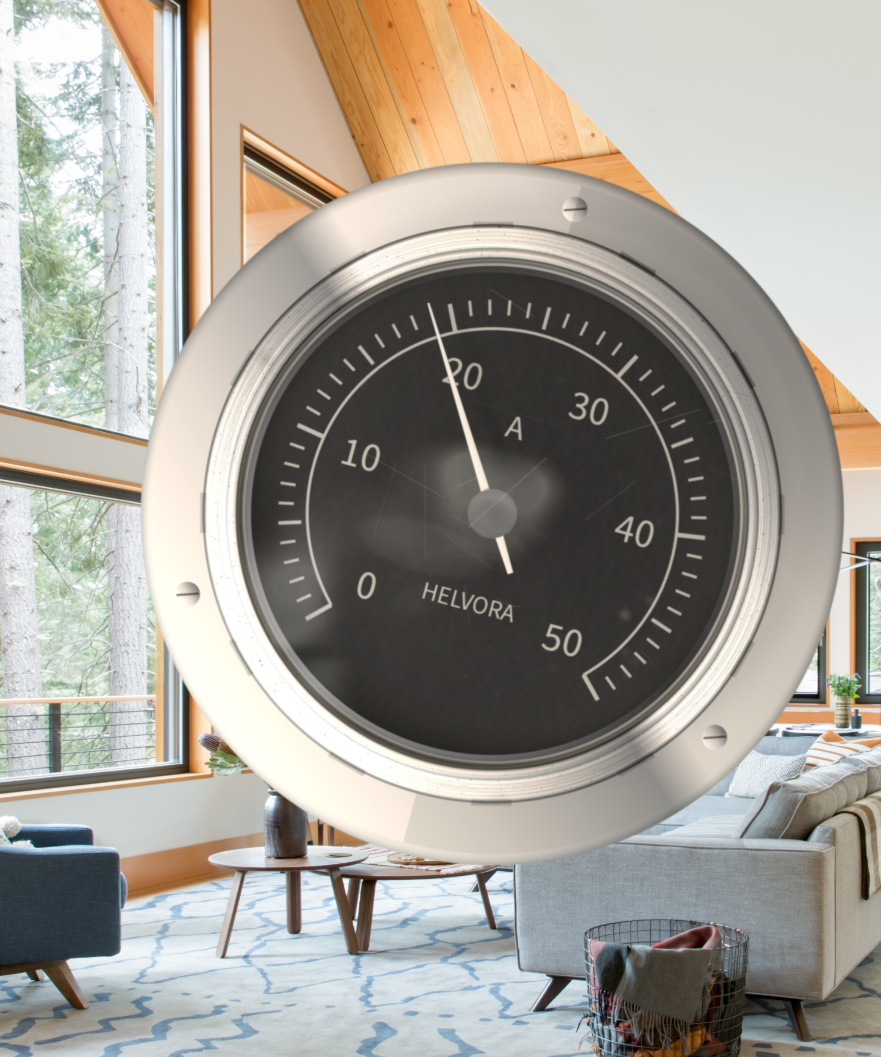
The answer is 19 A
